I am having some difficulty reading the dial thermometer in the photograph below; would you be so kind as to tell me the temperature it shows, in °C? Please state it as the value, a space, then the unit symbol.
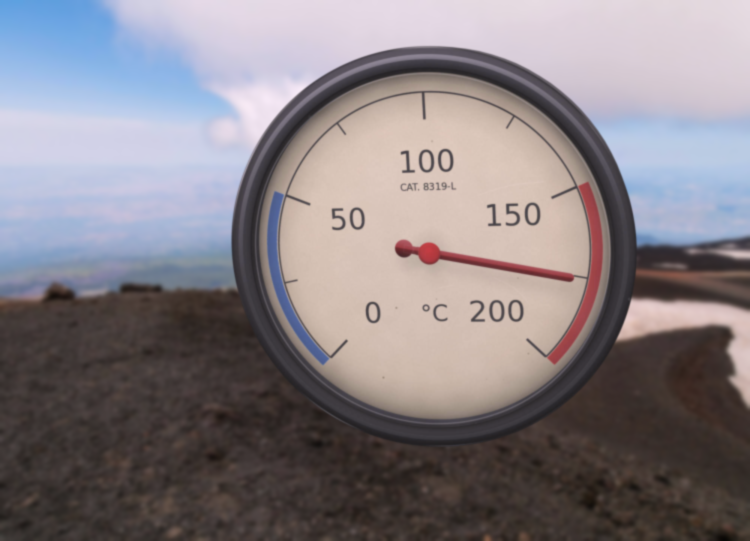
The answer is 175 °C
